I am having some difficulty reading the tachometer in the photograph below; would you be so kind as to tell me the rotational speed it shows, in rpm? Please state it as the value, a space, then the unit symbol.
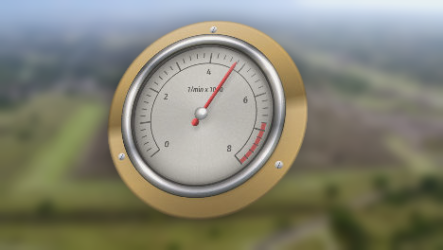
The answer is 4800 rpm
